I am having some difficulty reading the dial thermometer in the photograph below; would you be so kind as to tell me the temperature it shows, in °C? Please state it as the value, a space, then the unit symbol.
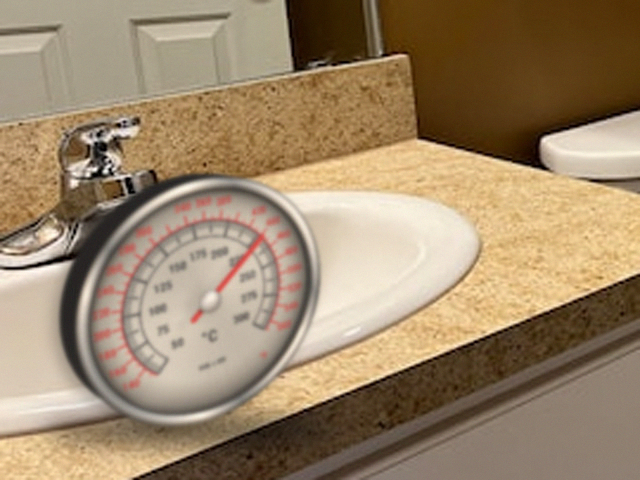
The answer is 225 °C
